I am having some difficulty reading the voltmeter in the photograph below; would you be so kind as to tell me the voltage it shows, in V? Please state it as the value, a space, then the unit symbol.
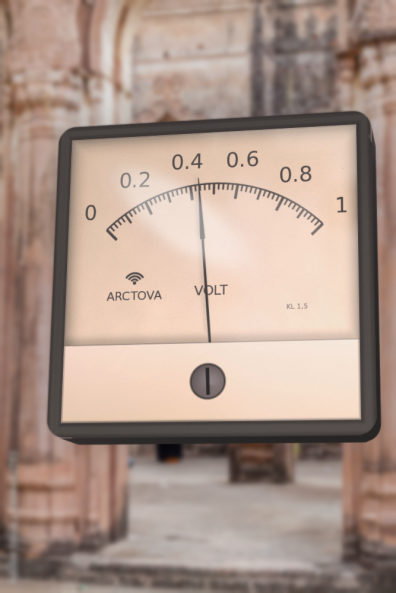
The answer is 0.44 V
